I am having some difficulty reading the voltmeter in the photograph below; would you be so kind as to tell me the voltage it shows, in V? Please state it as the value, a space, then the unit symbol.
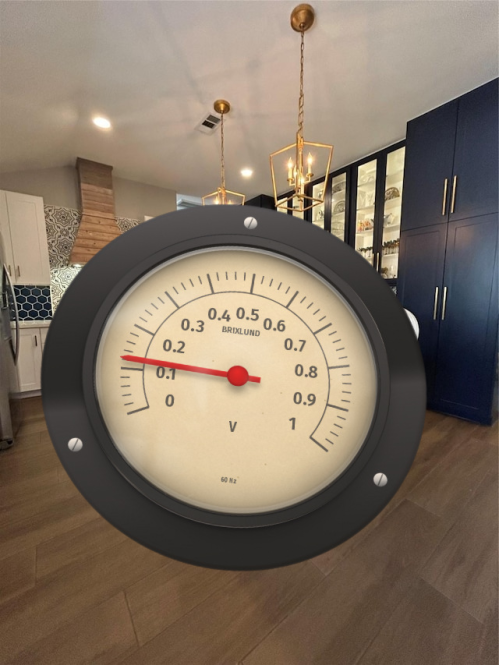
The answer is 0.12 V
